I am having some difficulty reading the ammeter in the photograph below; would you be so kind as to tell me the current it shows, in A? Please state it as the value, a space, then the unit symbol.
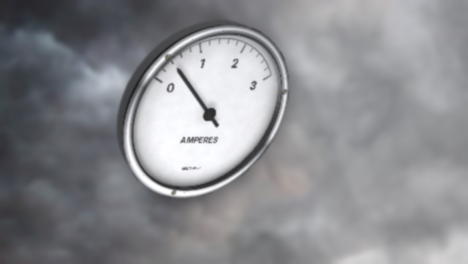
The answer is 0.4 A
